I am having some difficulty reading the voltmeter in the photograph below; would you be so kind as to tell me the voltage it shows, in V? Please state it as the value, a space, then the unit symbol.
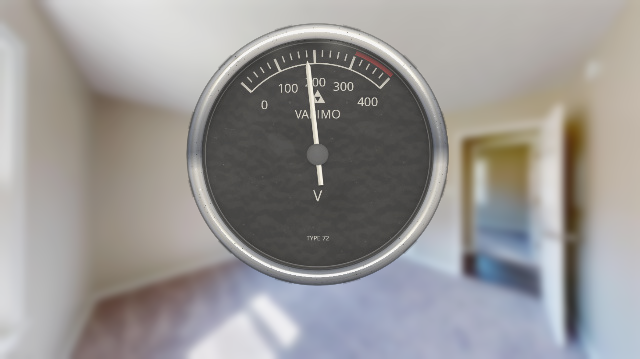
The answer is 180 V
